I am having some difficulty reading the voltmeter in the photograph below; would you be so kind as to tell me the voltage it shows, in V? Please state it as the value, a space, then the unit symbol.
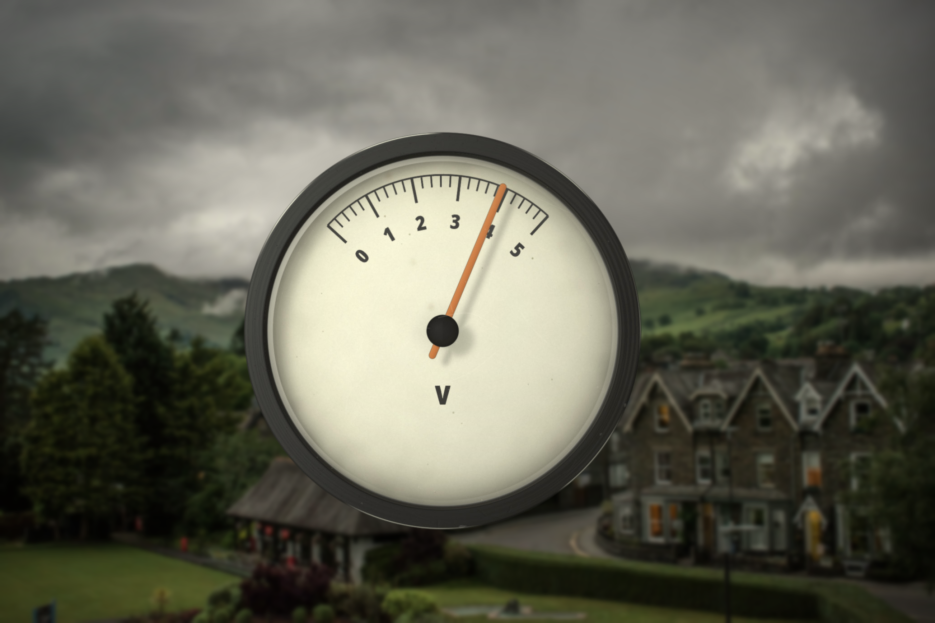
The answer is 3.9 V
